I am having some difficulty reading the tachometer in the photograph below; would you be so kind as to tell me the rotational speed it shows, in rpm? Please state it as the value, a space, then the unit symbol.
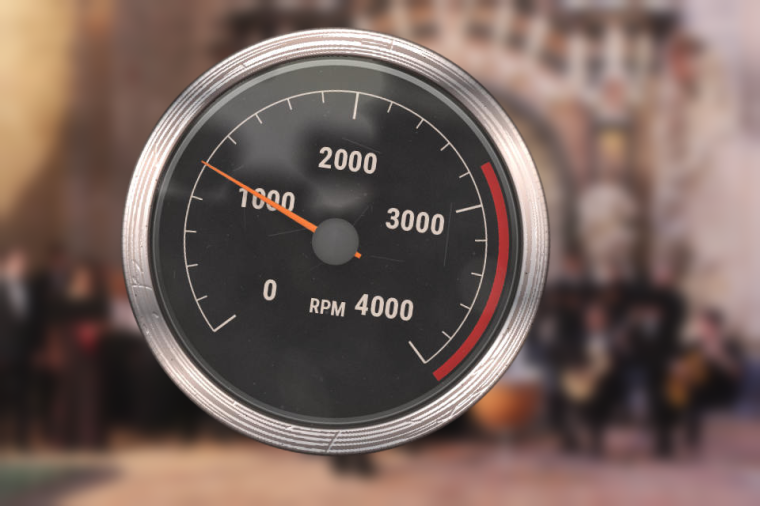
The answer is 1000 rpm
